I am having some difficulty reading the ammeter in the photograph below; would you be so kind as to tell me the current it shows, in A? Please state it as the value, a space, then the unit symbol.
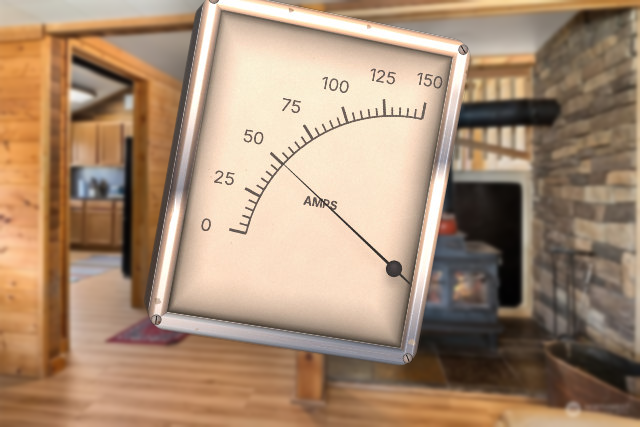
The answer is 50 A
